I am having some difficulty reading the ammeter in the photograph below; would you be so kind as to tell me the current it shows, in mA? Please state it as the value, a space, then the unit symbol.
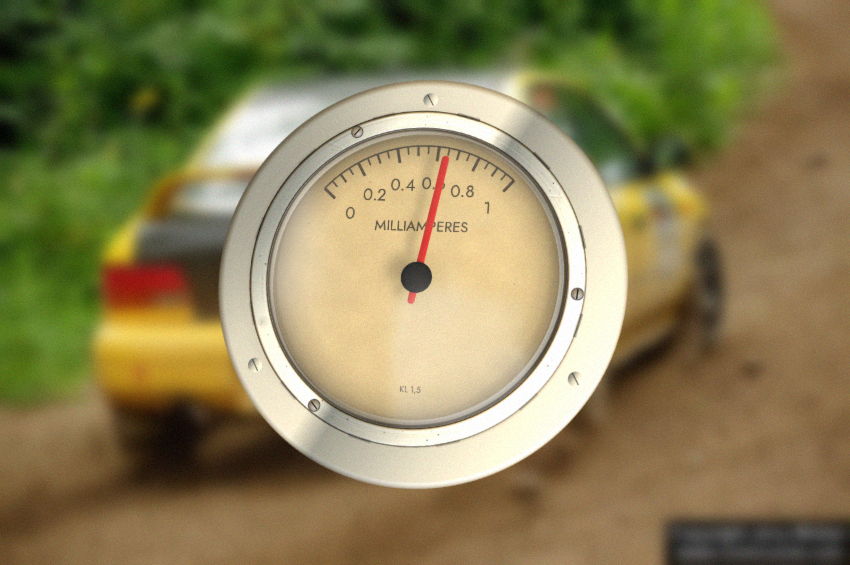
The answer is 0.65 mA
